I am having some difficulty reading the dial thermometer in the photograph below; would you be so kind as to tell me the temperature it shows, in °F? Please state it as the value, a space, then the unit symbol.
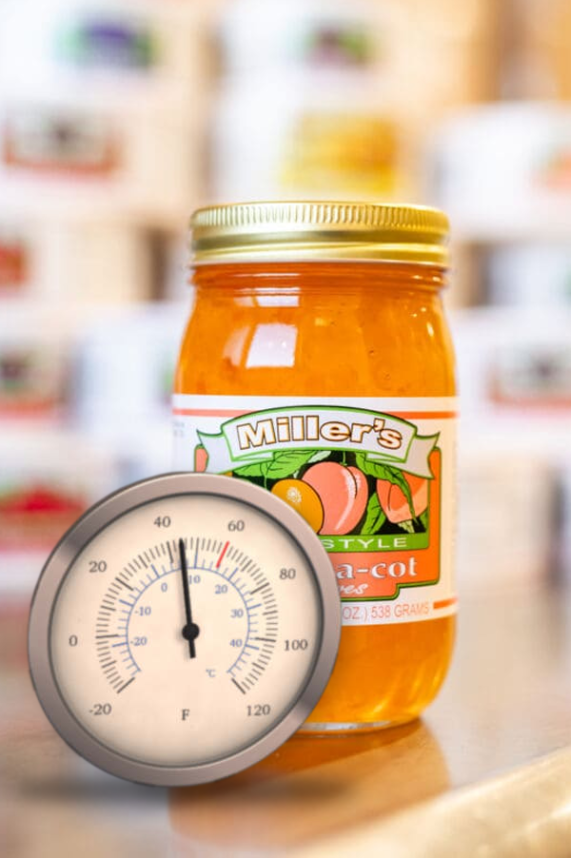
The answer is 44 °F
